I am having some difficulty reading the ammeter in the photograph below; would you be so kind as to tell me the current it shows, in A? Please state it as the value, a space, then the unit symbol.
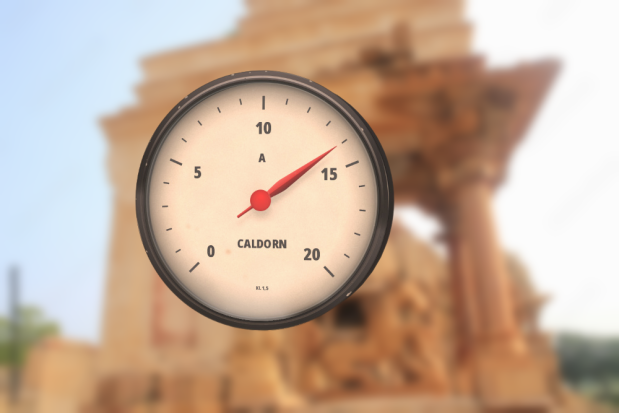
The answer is 14 A
